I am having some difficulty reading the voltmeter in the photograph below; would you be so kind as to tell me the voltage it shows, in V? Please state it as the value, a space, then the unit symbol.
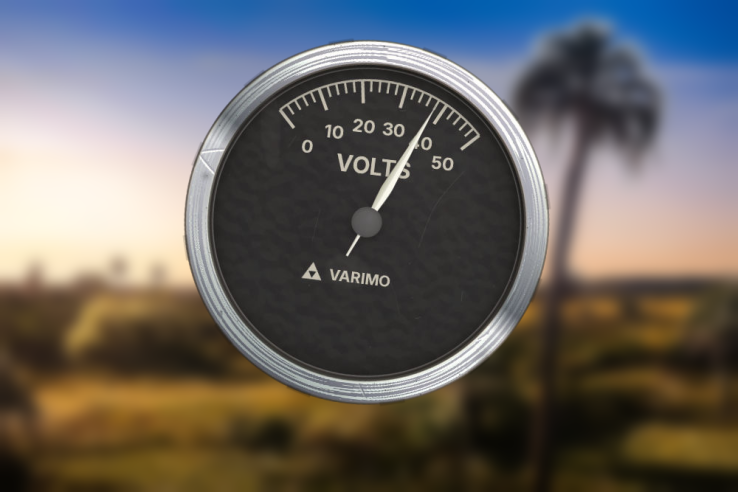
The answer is 38 V
